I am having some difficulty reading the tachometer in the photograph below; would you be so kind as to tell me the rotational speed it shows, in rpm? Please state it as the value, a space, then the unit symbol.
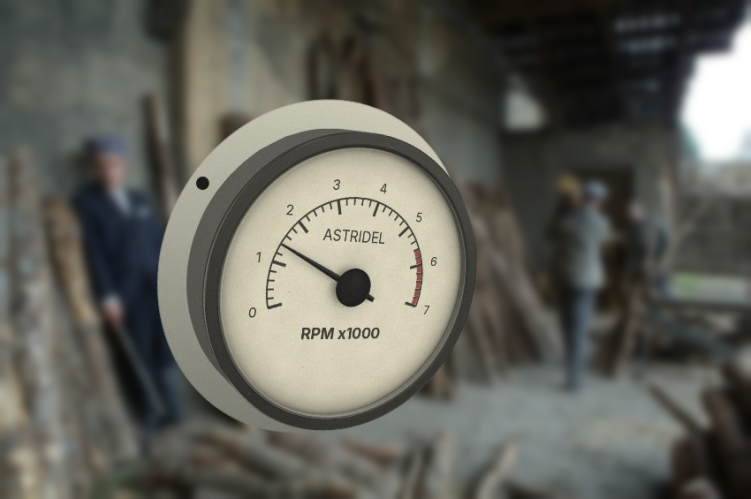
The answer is 1400 rpm
